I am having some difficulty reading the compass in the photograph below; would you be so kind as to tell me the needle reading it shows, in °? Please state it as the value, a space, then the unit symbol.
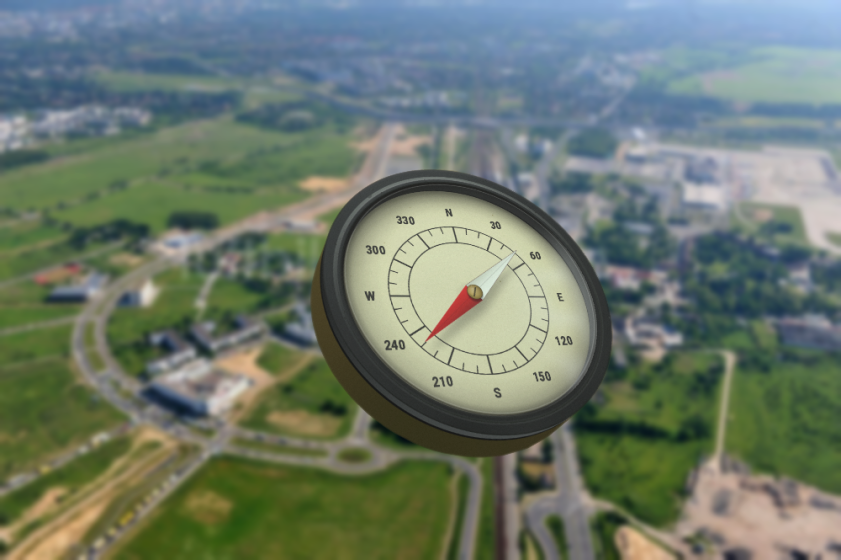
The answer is 230 °
